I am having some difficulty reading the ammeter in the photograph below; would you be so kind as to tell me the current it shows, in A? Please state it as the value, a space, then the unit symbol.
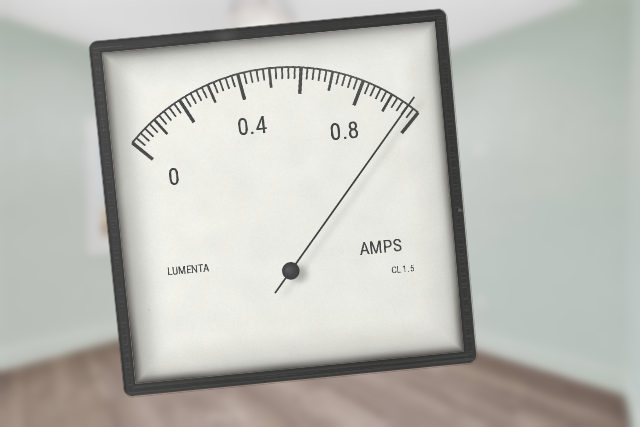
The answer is 0.96 A
